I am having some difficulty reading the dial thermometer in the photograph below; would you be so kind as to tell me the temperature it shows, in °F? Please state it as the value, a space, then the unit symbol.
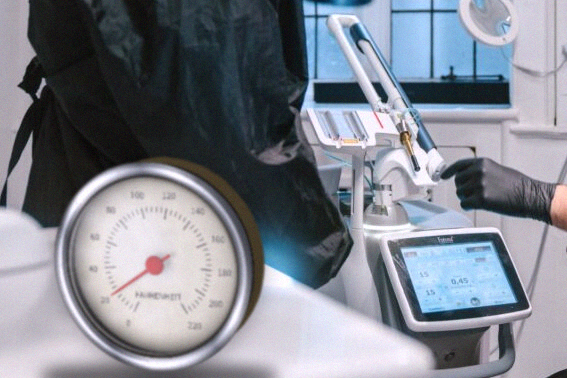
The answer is 20 °F
